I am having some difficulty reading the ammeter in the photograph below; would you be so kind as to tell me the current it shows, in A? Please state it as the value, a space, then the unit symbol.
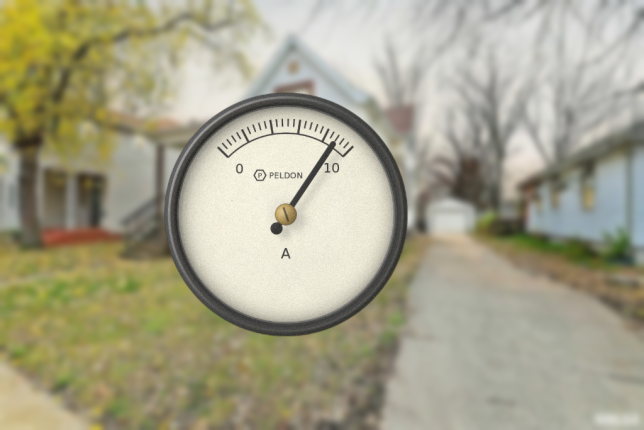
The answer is 8.8 A
